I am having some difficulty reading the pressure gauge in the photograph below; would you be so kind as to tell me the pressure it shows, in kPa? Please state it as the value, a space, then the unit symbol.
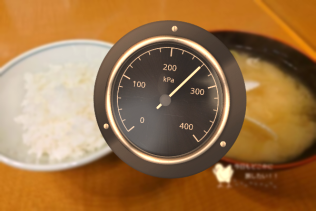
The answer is 260 kPa
